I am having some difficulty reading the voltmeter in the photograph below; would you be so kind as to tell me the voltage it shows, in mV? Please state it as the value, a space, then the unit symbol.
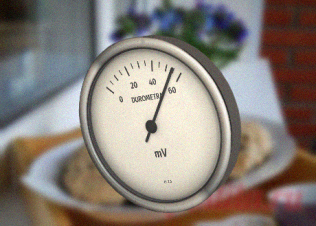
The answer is 55 mV
